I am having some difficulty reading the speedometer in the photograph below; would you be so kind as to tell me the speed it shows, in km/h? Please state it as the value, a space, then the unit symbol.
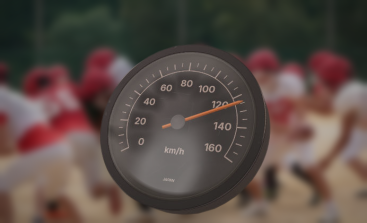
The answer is 125 km/h
